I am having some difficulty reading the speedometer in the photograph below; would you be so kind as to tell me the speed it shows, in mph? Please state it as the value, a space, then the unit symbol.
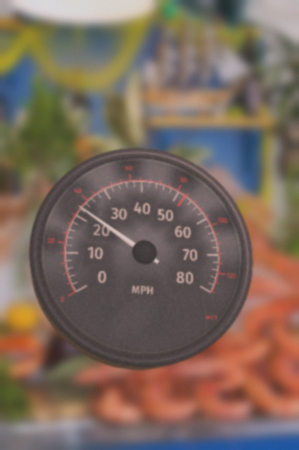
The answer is 22 mph
